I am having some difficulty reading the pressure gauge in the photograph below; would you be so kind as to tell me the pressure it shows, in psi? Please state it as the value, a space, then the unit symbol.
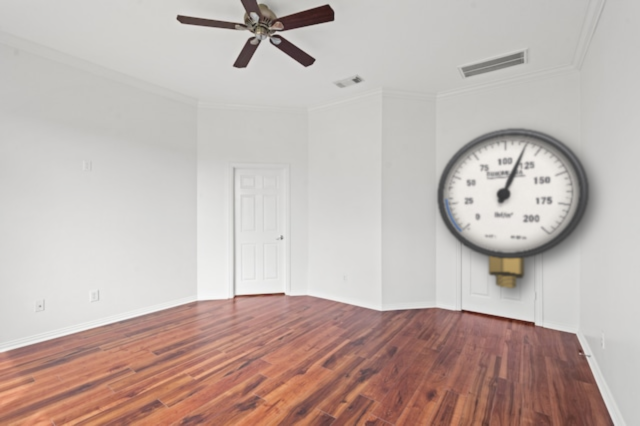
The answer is 115 psi
